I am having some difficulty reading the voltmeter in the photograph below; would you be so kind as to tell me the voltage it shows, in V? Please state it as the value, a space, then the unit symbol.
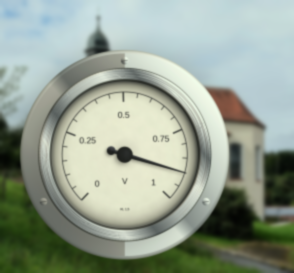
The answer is 0.9 V
